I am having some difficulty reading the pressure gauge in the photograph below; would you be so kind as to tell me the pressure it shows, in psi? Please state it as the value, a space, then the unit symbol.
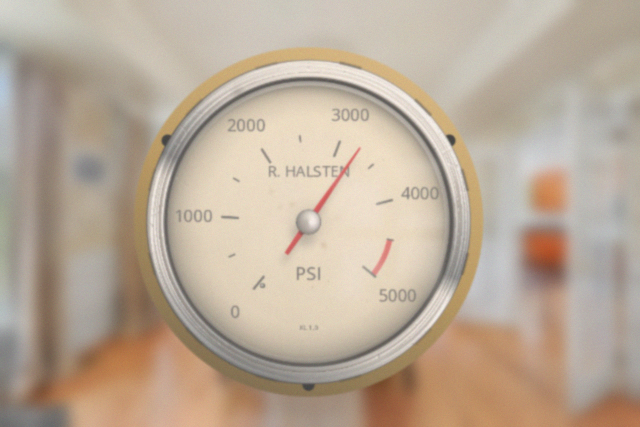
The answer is 3250 psi
